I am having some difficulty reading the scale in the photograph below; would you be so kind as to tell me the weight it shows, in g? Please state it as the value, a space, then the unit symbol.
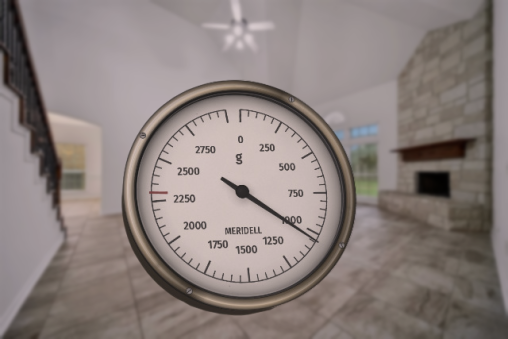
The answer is 1050 g
